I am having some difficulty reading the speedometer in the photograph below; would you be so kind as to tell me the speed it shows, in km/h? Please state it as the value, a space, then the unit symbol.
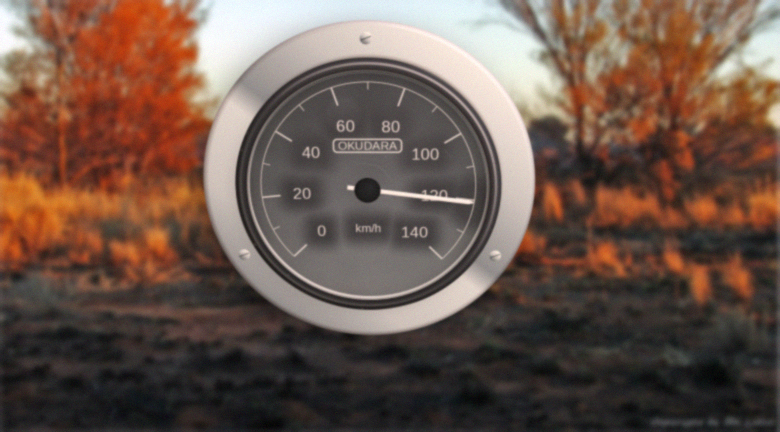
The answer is 120 km/h
